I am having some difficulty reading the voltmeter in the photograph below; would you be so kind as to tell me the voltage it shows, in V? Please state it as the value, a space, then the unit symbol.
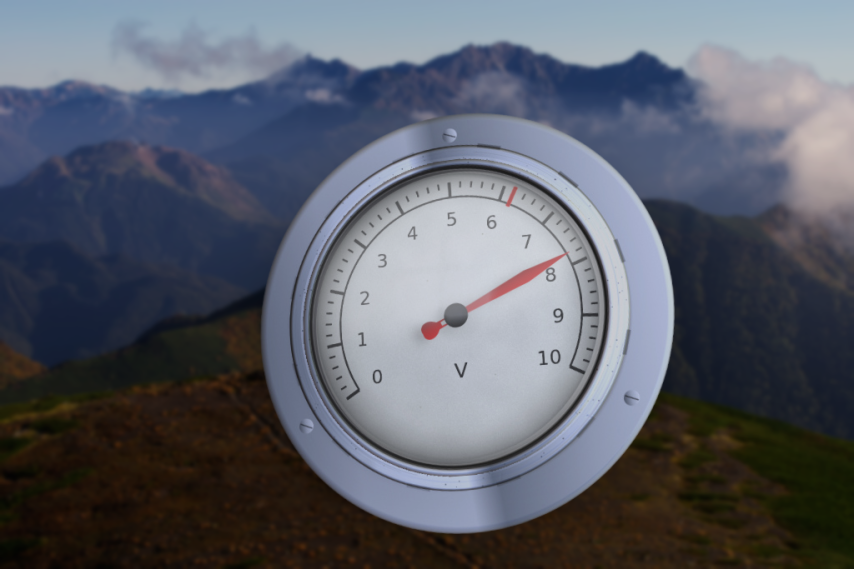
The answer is 7.8 V
